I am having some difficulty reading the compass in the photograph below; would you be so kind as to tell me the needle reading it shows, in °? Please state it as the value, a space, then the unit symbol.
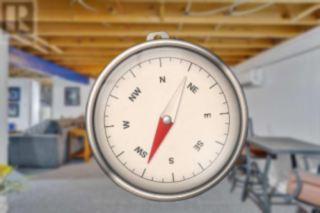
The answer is 210 °
